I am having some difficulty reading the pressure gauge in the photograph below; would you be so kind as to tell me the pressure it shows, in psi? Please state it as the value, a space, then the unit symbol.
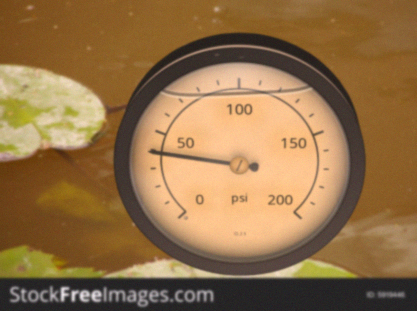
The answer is 40 psi
